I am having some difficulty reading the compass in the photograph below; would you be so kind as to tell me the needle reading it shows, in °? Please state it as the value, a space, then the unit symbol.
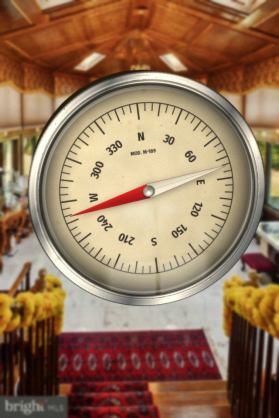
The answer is 260 °
